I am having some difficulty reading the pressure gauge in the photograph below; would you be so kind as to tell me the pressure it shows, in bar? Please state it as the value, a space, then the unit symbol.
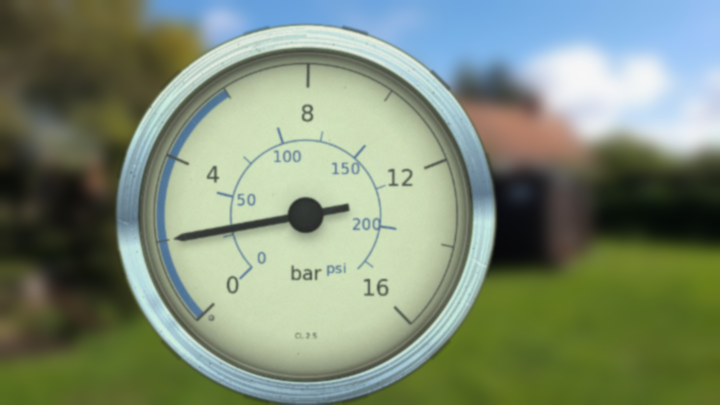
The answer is 2 bar
